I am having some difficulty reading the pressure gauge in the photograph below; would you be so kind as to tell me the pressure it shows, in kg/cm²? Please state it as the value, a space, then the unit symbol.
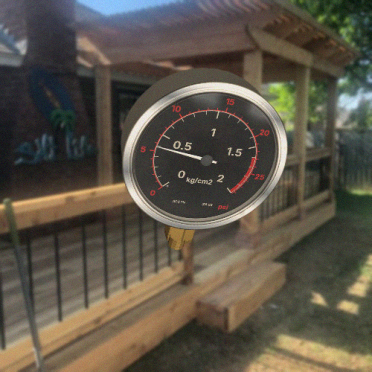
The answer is 0.4 kg/cm²
